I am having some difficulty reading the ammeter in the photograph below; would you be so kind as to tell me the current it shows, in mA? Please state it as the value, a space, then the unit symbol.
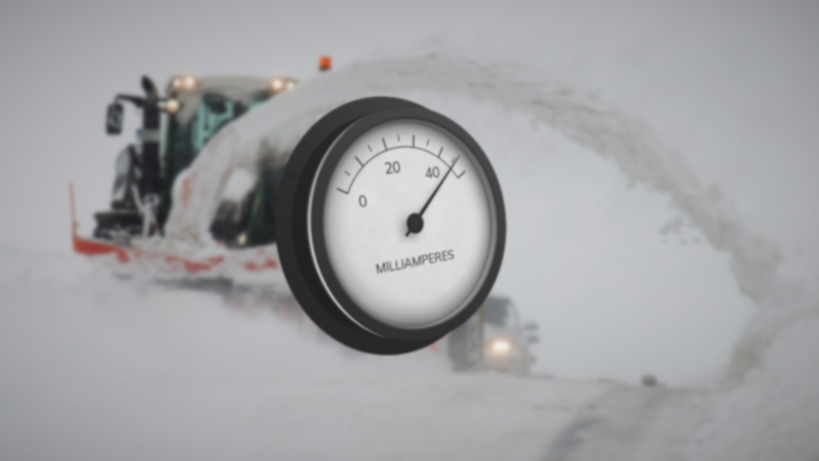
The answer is 45 mA
